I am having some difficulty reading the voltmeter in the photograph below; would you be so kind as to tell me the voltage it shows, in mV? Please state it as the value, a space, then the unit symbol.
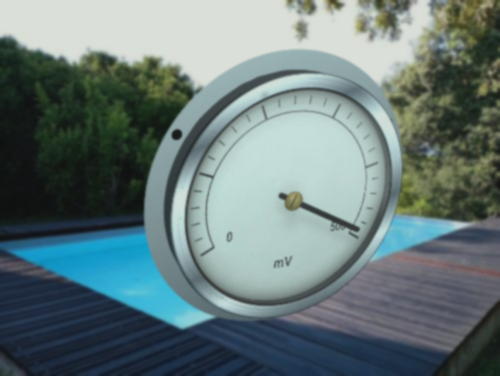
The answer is 490 mV
